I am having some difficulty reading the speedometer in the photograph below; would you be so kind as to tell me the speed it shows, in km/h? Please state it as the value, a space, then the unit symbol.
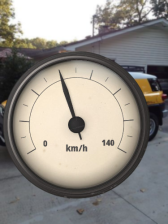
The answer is 60 km/h
